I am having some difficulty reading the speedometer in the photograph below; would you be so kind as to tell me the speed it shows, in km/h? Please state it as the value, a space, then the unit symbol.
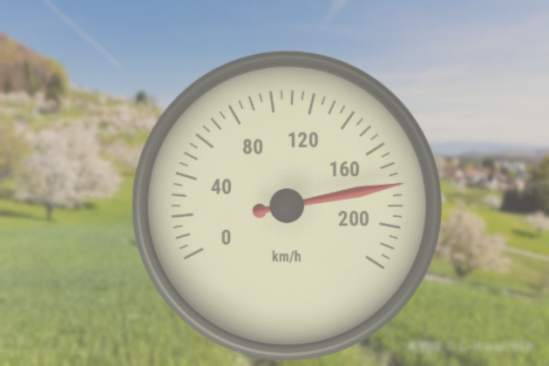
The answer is 180 km/h
